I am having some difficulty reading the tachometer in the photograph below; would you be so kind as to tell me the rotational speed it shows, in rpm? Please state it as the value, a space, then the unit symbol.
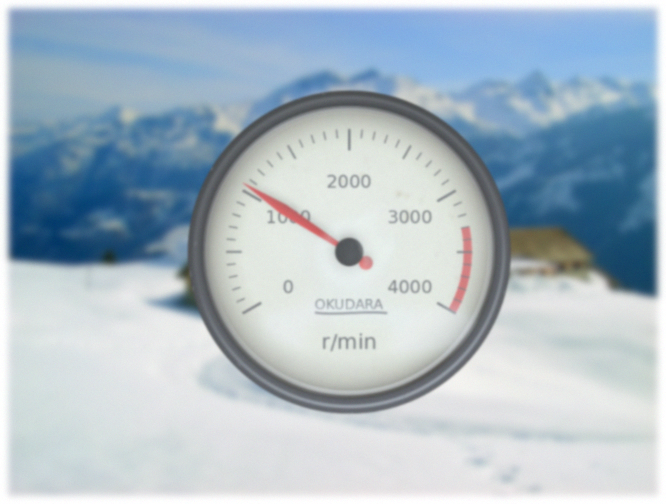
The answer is 1050 rpm
